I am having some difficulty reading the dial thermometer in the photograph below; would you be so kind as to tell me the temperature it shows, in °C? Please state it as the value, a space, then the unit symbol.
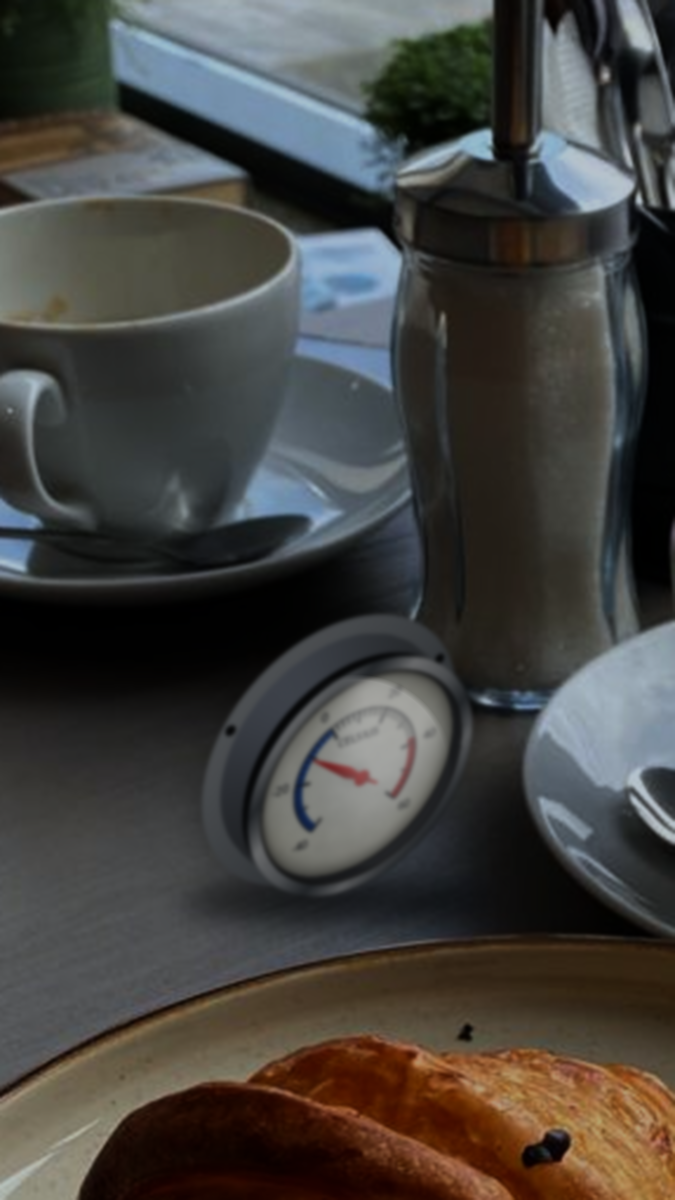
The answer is -10 °C
